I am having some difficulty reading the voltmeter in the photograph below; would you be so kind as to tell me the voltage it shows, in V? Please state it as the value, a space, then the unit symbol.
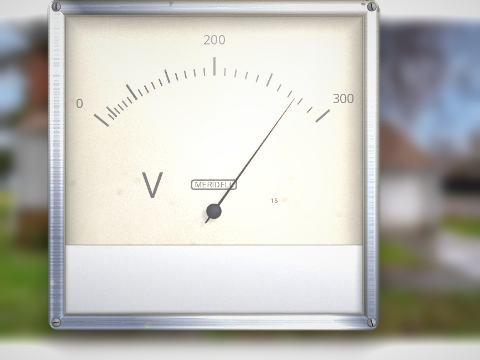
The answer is 275 V
